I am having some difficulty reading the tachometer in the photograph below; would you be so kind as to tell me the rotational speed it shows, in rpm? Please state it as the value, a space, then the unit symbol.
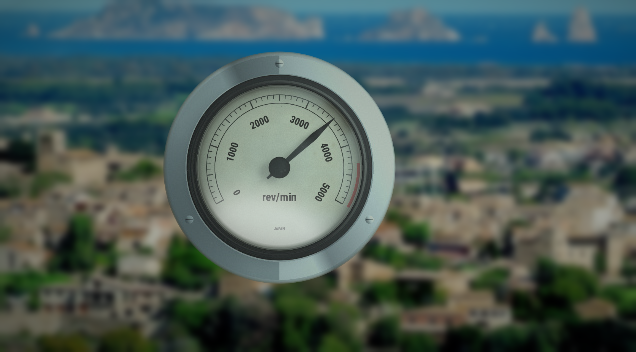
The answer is 3500 rpm
